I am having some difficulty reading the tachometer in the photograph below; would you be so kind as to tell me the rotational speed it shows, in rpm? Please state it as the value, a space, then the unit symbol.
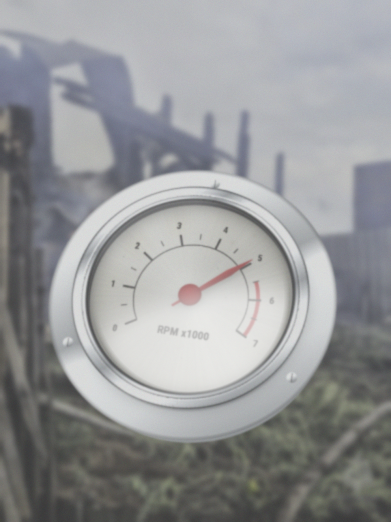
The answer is 5000 rpm
